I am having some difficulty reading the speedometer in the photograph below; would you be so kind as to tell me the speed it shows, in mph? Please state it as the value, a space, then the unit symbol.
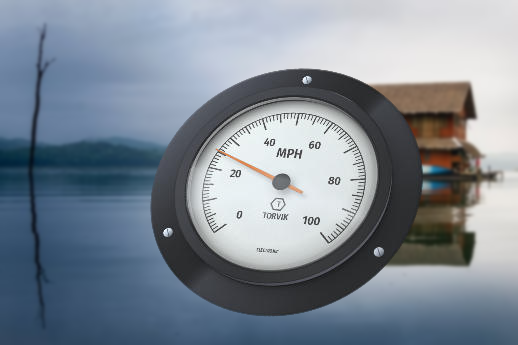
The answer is 25 mph
